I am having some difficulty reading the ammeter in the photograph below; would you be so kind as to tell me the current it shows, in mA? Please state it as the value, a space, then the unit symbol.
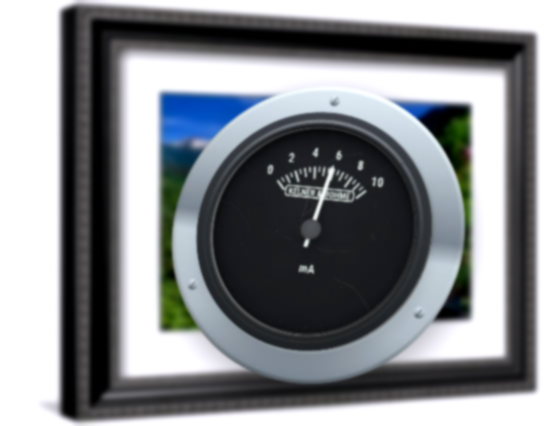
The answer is 6 mA
